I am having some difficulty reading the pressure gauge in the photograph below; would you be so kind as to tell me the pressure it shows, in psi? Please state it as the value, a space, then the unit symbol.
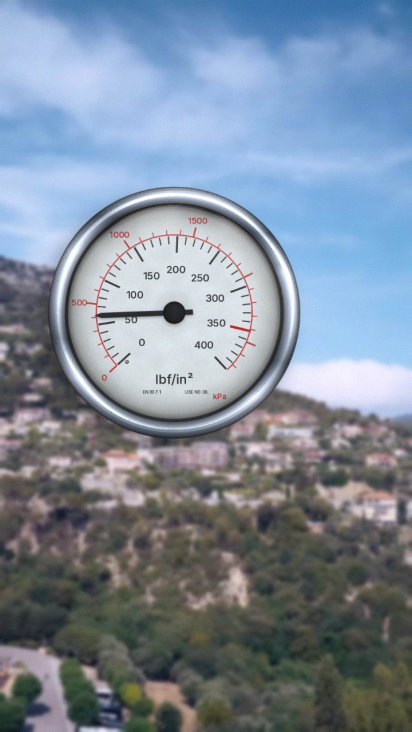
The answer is 60 psi
